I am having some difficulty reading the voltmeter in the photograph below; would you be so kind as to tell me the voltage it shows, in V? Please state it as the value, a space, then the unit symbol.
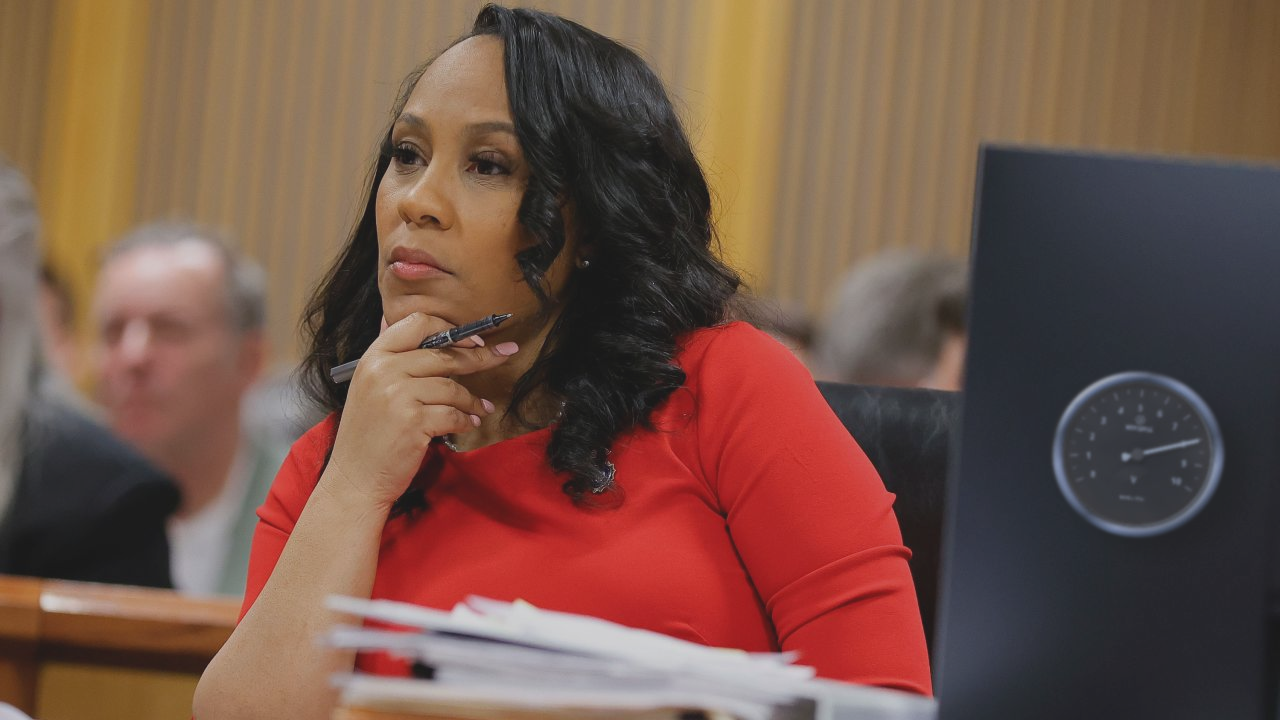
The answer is 8 V
